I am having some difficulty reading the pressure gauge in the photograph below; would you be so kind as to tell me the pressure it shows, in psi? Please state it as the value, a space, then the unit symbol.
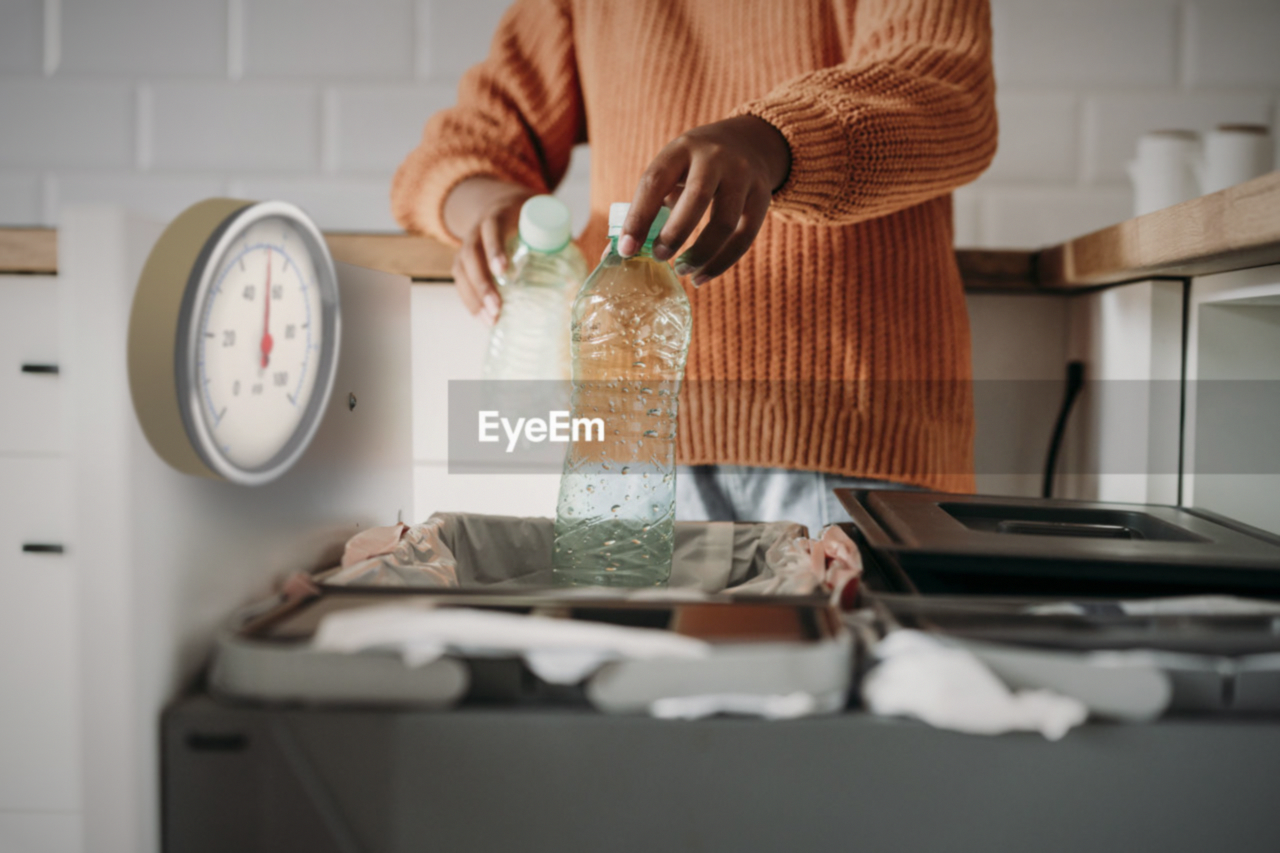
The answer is 50 psi
